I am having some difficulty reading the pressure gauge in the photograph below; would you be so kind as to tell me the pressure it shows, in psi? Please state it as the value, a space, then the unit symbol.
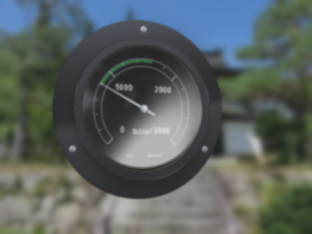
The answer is 800 psi
